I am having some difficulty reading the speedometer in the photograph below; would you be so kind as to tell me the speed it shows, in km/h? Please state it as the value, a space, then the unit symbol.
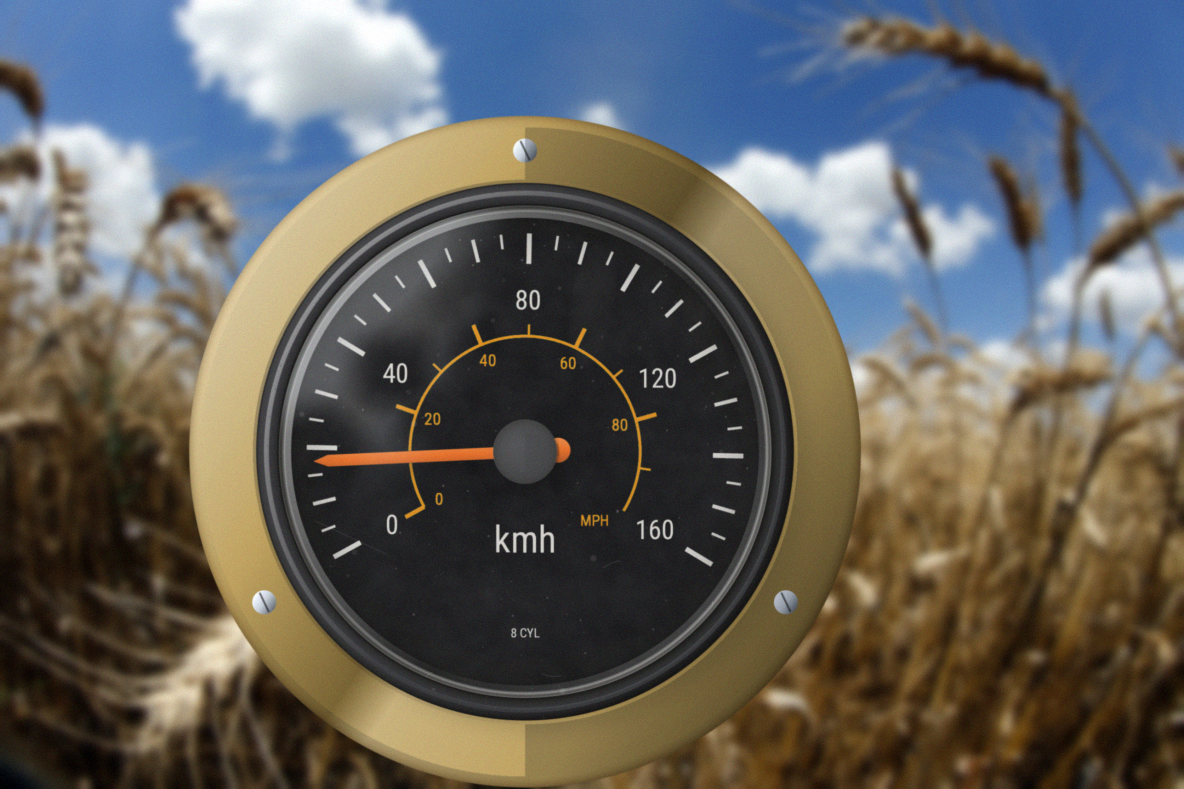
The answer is 17.5 km/h
